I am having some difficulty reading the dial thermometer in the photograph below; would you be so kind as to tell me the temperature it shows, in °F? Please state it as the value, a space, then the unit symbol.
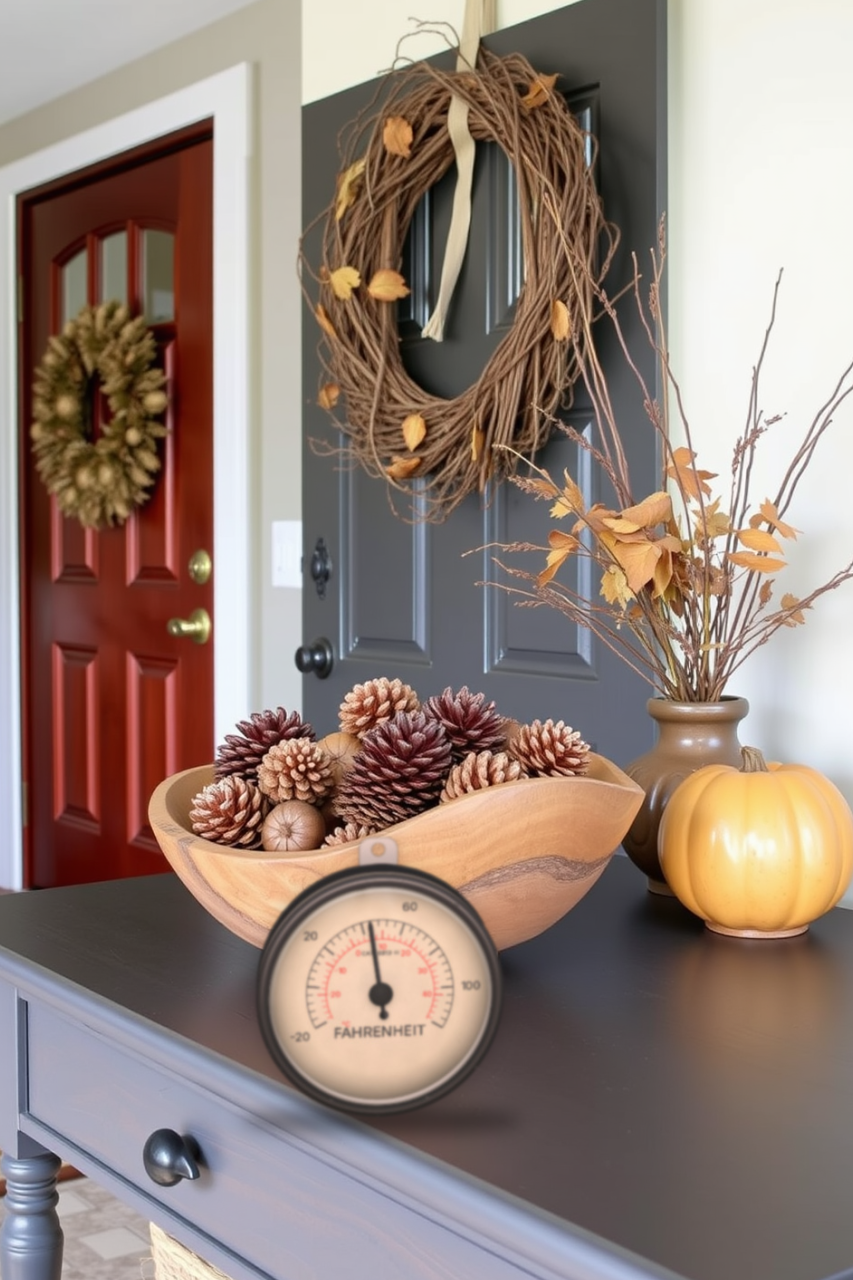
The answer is 44 °F
